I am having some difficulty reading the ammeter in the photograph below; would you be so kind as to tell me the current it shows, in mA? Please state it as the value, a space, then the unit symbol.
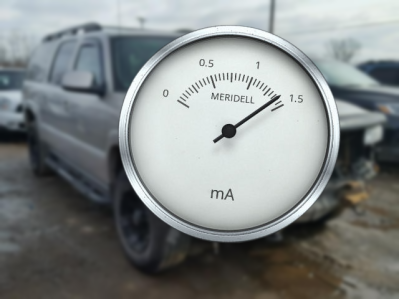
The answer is 1.4 mA
